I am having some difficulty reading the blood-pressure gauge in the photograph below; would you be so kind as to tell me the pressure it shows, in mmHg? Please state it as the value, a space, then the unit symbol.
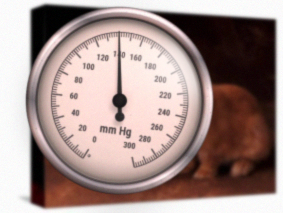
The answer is 140 mmHg
